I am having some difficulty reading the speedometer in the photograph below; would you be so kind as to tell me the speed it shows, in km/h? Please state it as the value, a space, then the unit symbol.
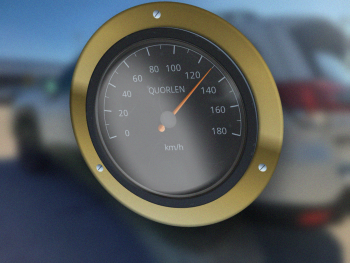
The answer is 130 km/h
